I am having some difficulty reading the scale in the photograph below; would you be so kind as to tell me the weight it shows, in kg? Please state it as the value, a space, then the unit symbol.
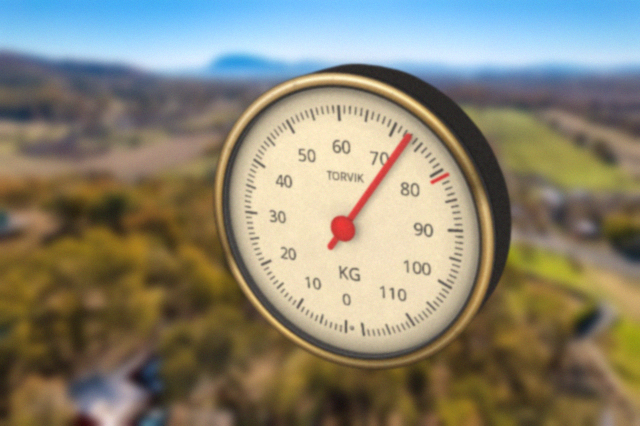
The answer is 73 kg
